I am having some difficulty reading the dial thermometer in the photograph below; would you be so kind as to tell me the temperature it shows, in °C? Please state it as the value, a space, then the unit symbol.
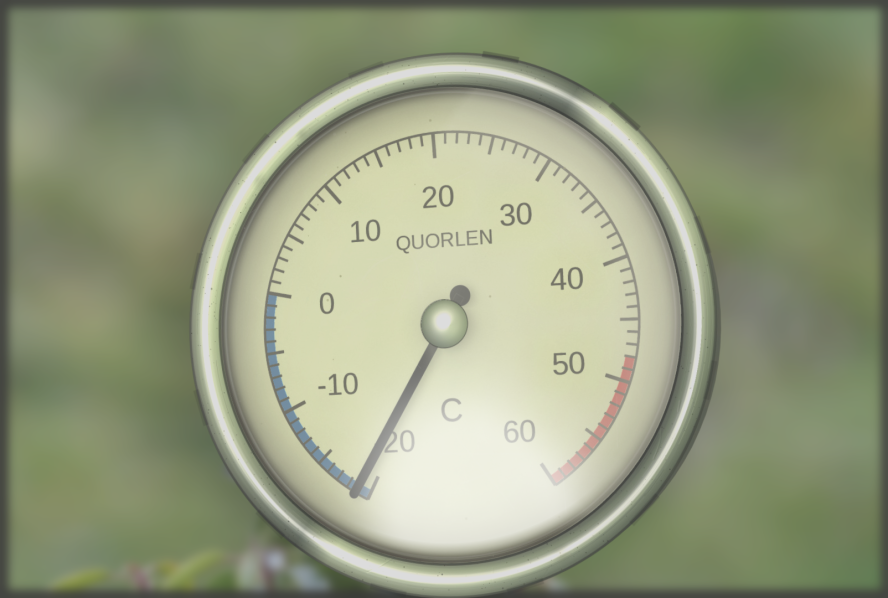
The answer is -19 °C
